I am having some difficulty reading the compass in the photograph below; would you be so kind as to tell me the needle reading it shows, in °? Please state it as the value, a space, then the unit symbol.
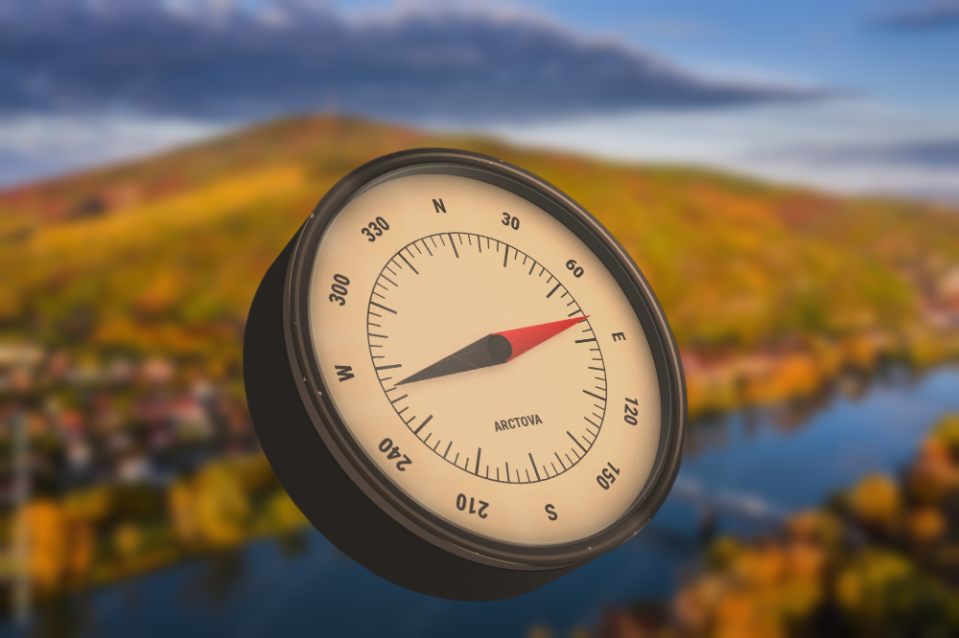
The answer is 80 °
